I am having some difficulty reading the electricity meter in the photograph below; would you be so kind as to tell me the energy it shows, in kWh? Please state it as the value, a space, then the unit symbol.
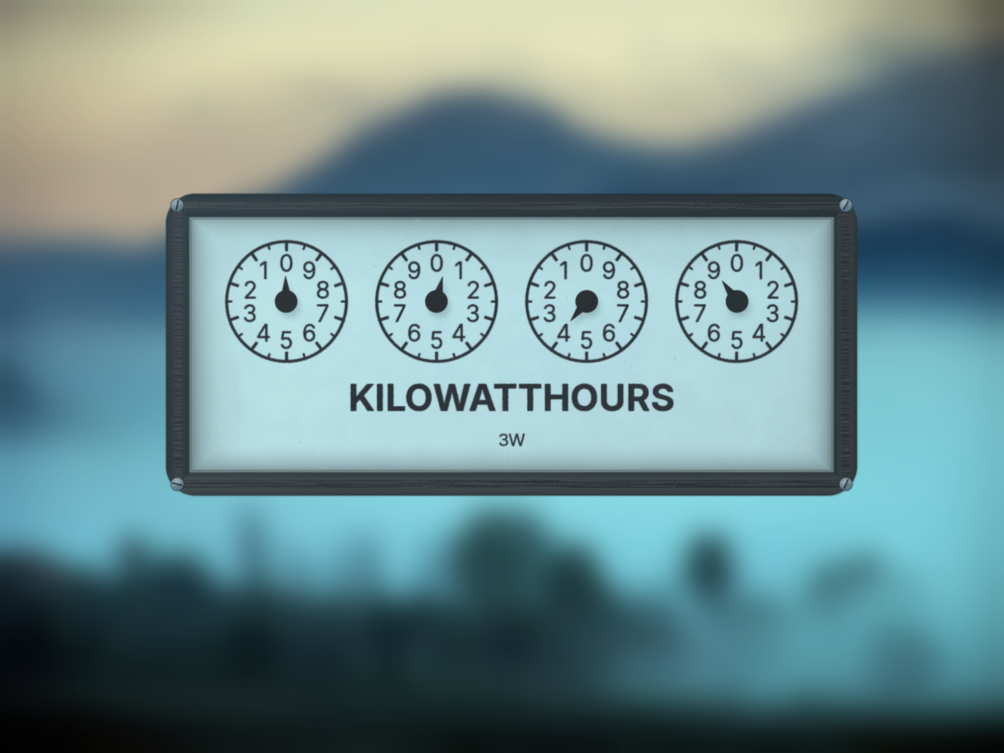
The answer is 39 kWh
